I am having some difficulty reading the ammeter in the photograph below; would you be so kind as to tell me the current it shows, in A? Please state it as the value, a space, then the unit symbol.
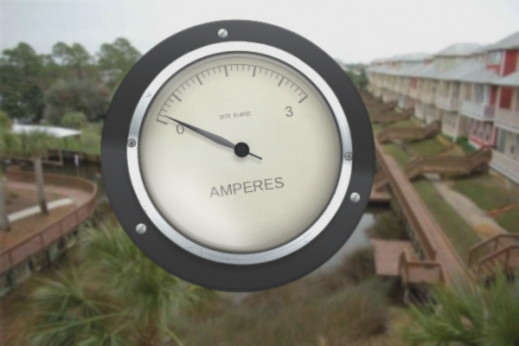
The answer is 0.1 A
